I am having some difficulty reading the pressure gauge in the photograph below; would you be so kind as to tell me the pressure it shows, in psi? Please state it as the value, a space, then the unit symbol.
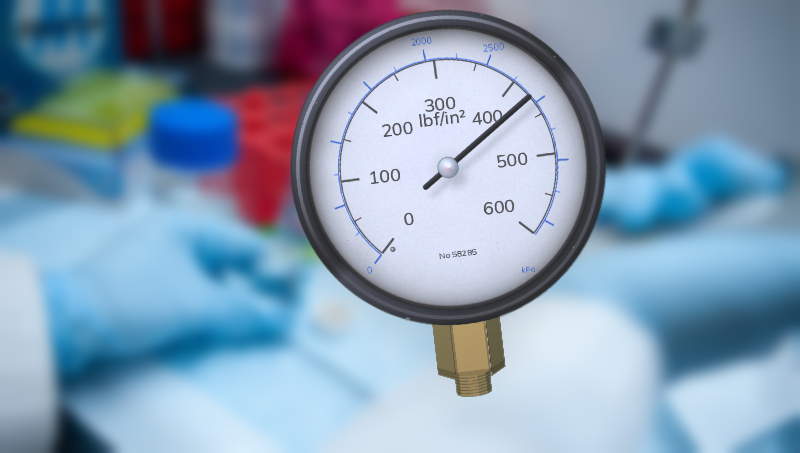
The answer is 425 psi
